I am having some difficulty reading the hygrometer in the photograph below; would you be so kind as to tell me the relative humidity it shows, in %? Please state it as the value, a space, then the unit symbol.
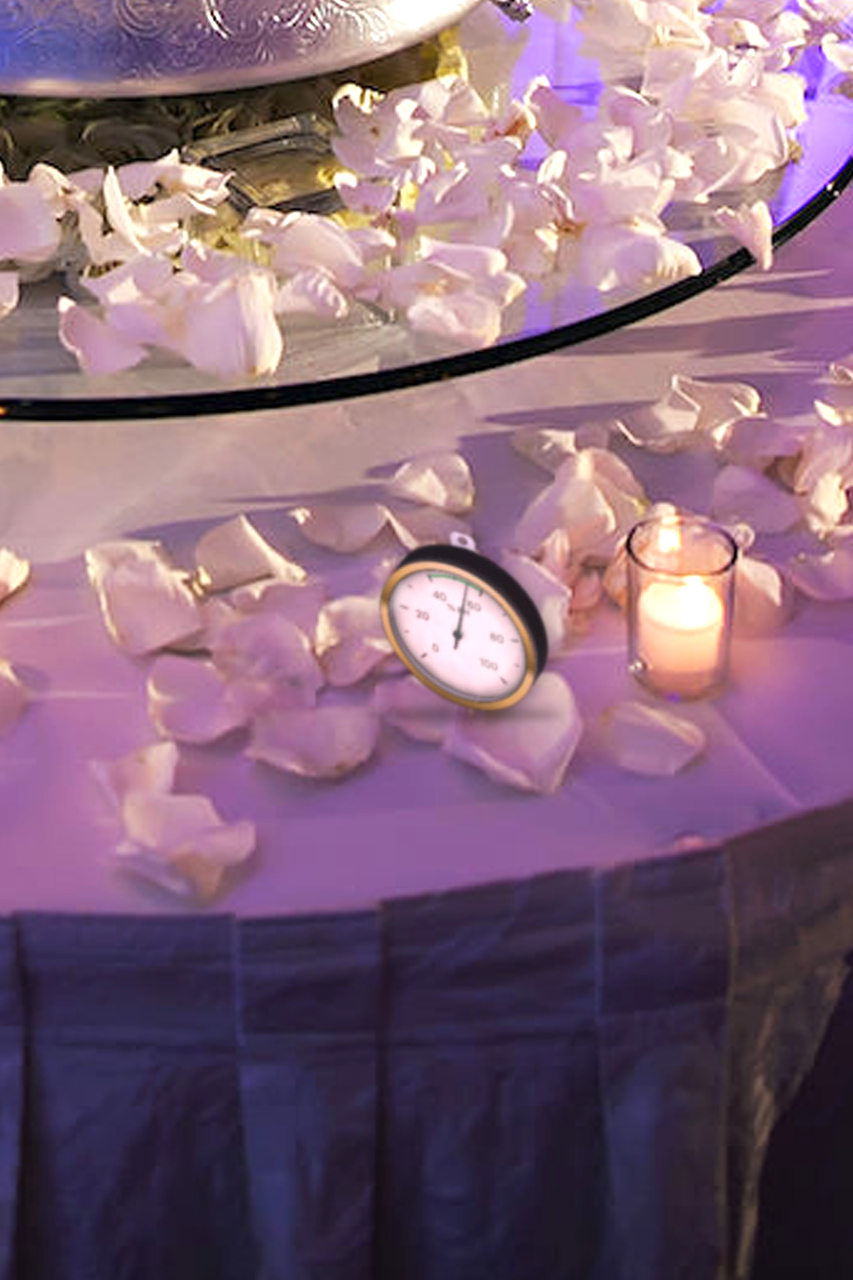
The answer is 55 %
